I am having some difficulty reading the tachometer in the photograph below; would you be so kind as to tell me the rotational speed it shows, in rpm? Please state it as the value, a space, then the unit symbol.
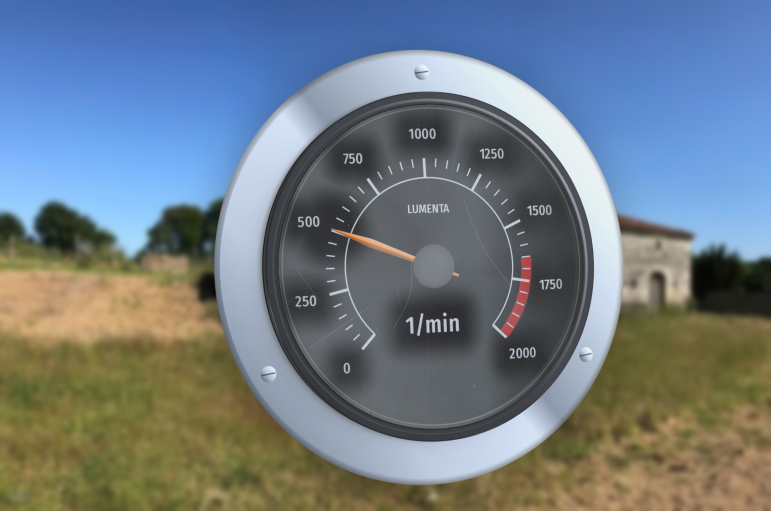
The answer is 500 rpm
